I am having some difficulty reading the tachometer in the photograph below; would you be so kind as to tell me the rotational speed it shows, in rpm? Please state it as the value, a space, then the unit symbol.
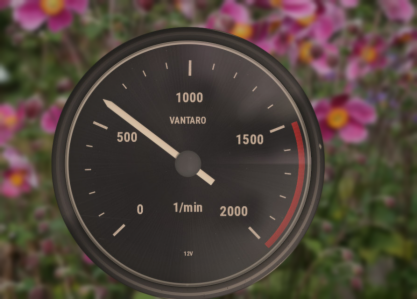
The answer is 600 rpm
